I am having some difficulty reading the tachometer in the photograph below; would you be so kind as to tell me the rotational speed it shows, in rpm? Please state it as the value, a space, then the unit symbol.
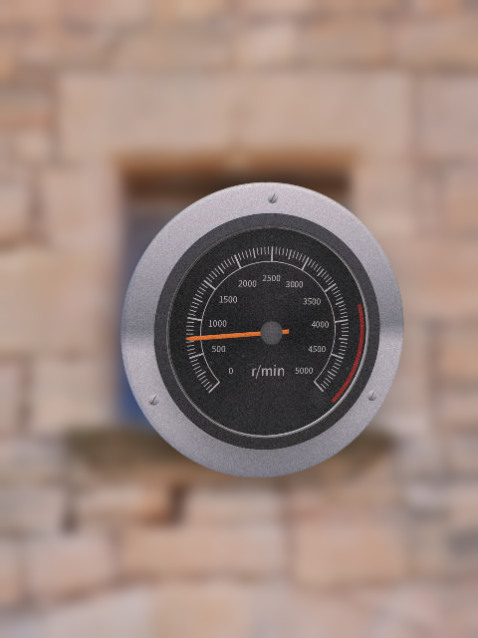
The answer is 750 rpm
